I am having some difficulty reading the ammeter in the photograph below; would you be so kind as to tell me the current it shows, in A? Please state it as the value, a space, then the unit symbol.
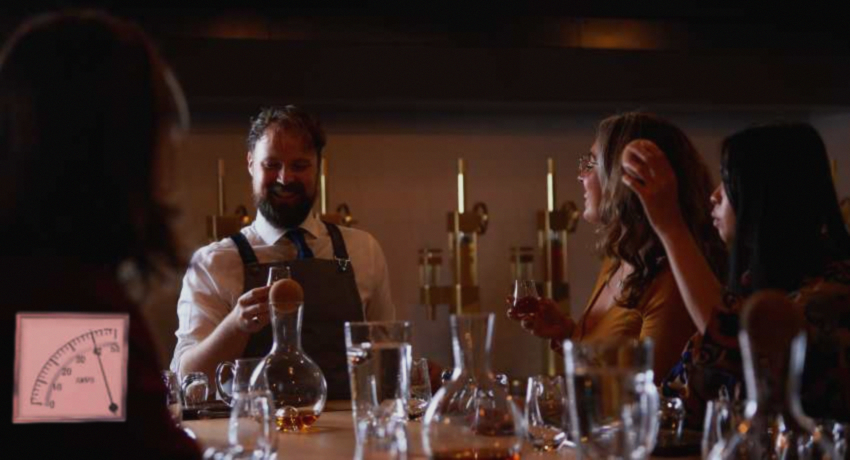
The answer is 40 A
